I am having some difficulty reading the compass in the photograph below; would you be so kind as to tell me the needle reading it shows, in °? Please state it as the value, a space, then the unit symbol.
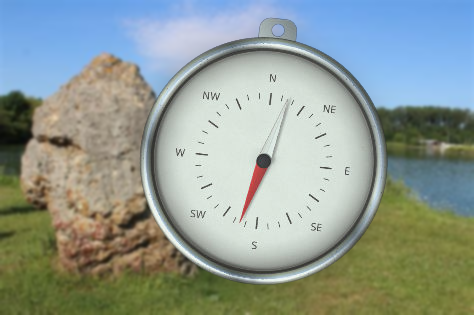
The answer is 195 °
